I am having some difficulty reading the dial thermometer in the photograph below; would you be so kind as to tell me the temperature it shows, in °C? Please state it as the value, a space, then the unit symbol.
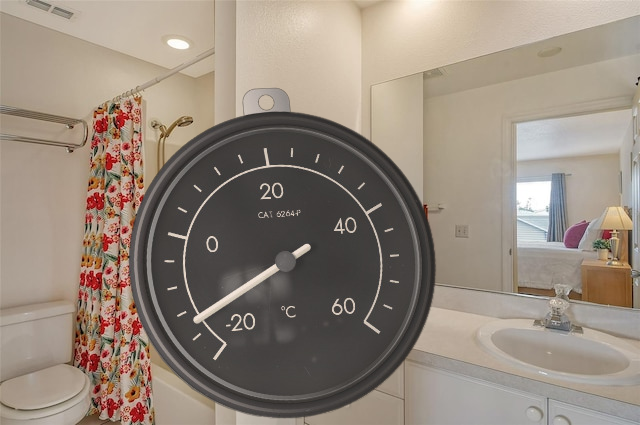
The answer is -14 °C
